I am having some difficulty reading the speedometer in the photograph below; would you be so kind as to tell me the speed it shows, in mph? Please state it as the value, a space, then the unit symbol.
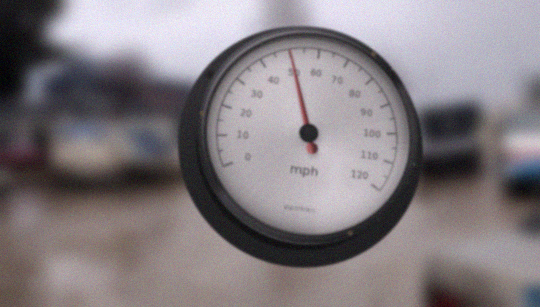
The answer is 50 mph
